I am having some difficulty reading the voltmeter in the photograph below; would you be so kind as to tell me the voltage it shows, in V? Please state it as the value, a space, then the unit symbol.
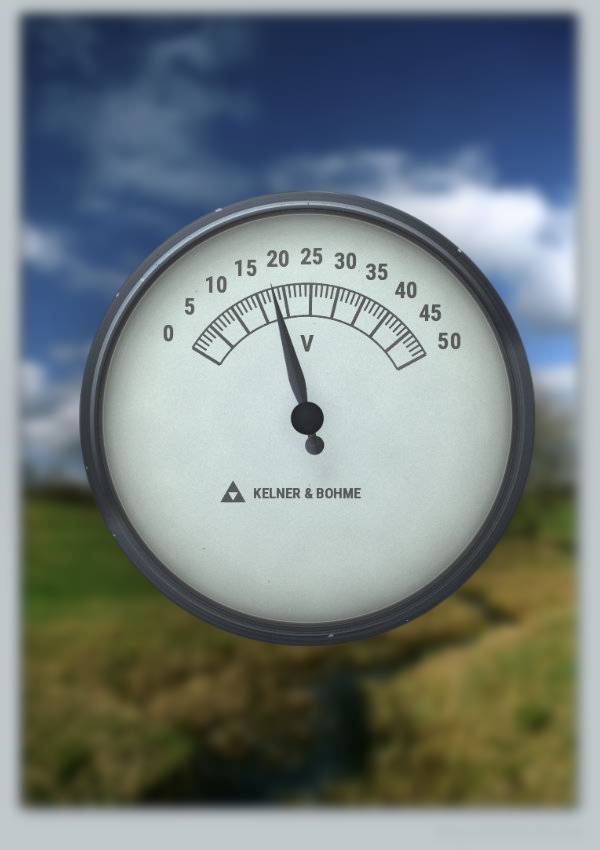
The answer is 18 V
